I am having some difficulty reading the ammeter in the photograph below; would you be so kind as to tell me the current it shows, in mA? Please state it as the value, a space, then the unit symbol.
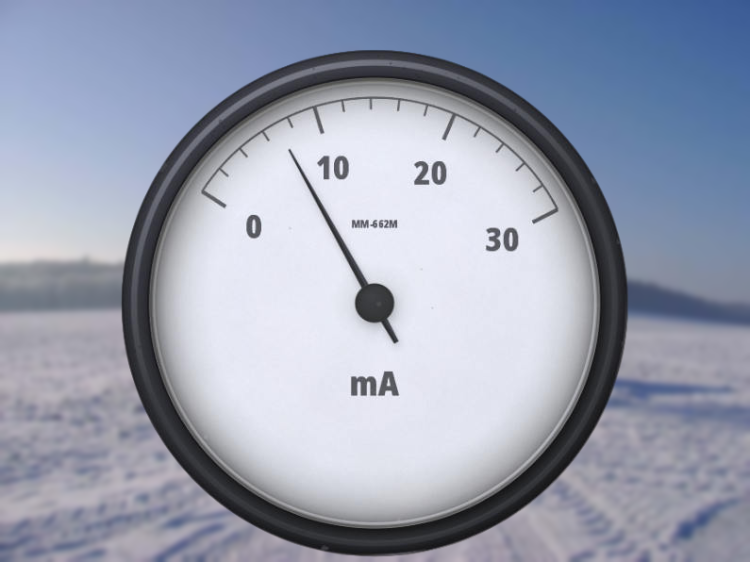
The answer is 7 mA
